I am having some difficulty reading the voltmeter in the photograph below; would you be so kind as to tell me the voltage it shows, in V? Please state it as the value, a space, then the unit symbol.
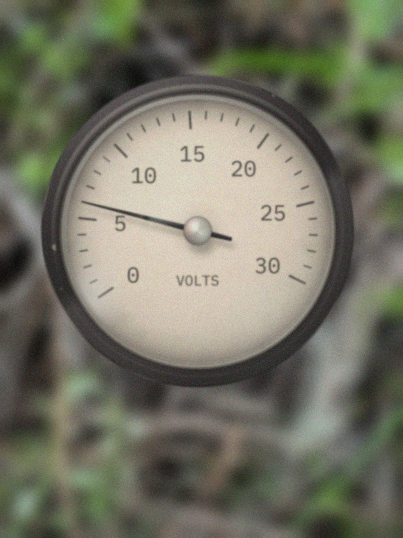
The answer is 6 V
